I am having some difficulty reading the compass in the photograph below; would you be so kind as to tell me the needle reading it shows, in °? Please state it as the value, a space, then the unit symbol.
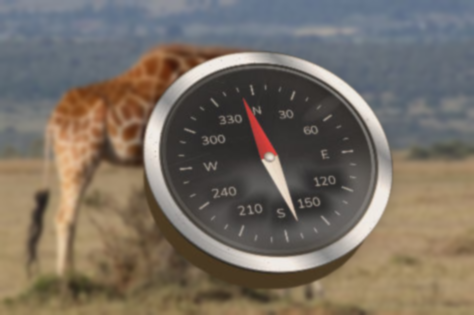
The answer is 350 °
